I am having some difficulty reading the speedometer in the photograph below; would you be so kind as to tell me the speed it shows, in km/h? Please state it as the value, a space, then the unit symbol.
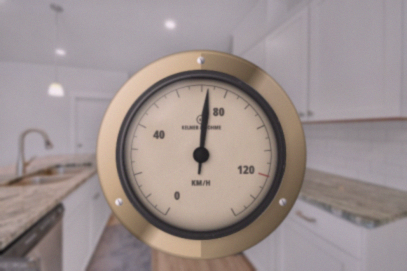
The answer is 72.5 km/h
